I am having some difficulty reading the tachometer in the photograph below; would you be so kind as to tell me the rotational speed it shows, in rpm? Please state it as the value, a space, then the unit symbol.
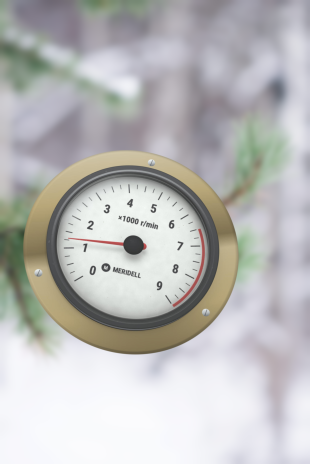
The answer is 1250 rpm
